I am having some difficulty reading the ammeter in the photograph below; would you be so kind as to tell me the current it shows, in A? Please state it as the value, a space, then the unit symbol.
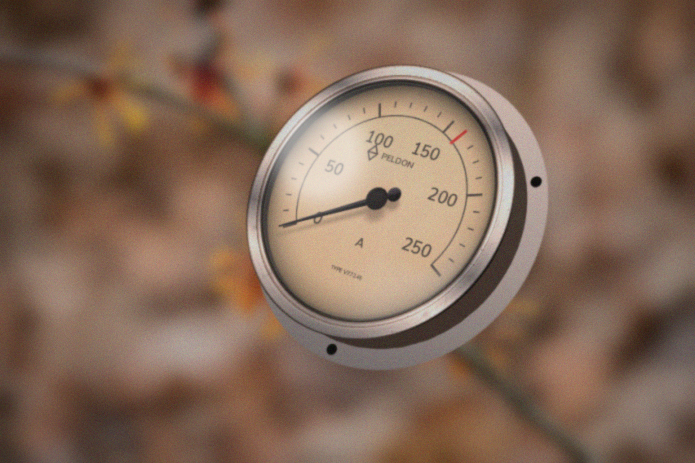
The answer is 0 A
